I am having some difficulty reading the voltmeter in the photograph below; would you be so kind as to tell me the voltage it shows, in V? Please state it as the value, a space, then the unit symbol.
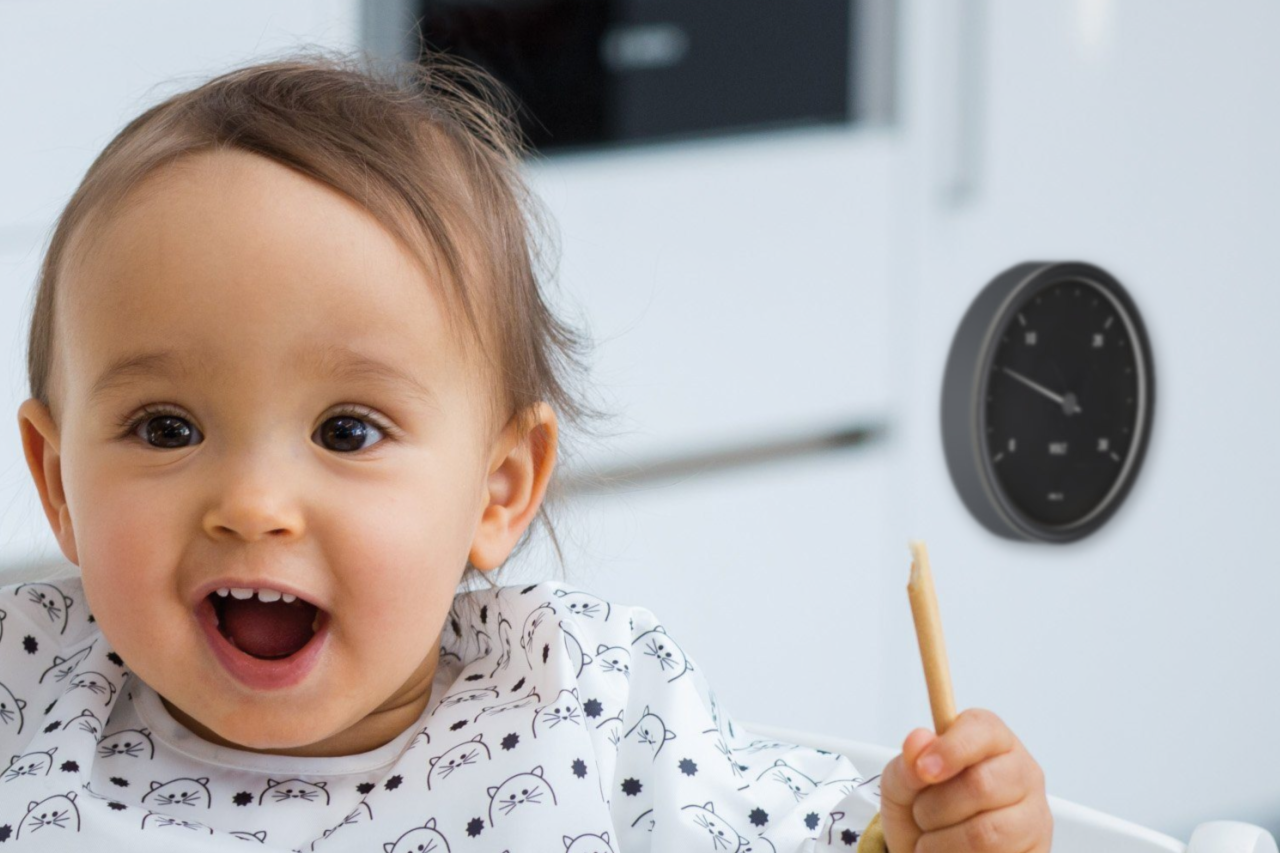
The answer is 6 V
